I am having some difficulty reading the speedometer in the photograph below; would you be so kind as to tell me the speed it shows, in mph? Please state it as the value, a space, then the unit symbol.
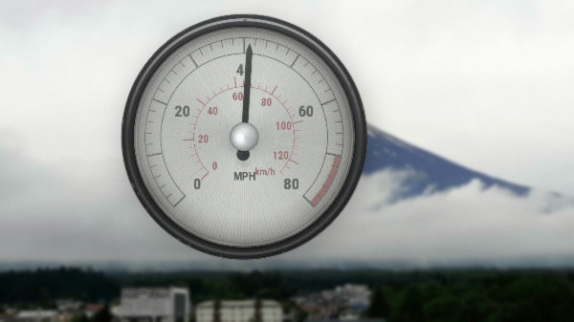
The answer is 41 mph
